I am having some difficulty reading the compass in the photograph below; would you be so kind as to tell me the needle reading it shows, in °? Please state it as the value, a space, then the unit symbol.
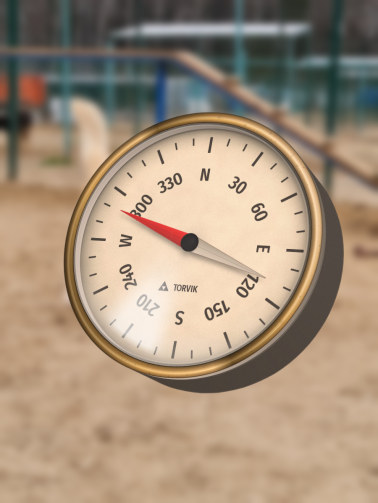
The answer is 290 °
